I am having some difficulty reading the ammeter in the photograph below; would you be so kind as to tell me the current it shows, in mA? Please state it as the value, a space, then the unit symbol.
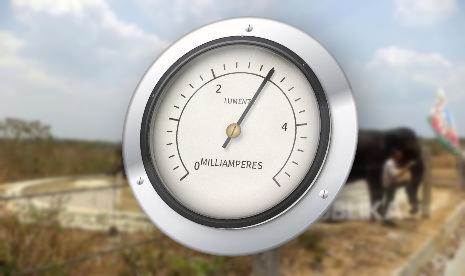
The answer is 3 mA
